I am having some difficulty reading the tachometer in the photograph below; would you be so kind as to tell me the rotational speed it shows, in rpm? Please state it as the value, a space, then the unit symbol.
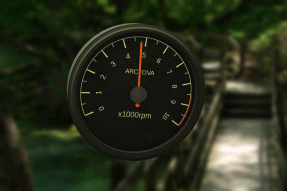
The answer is 4750 rpm
